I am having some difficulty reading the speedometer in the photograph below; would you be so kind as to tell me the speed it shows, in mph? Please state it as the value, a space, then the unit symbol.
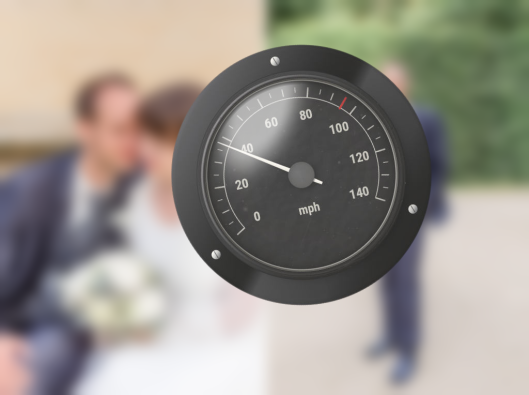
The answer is 37.5 mph
